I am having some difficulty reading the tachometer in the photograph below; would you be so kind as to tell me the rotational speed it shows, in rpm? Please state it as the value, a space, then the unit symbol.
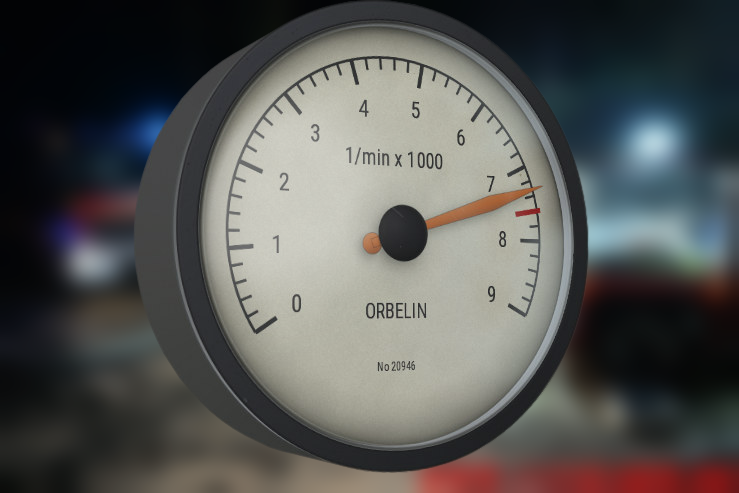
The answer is 7300 rpm
